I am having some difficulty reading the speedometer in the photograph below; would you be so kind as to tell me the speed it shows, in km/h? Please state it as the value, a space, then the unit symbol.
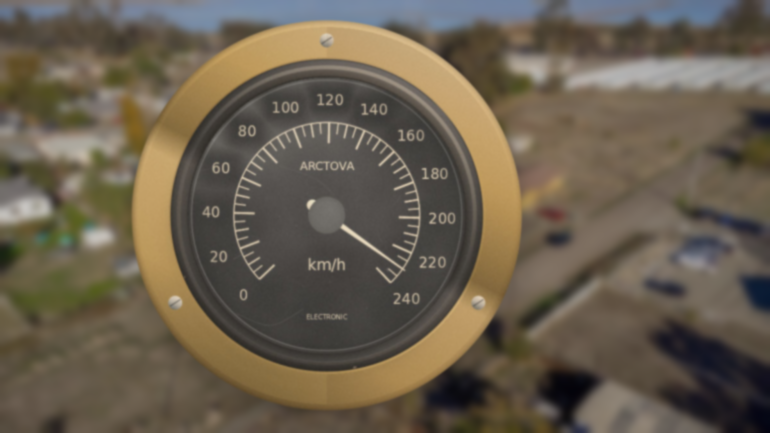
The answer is 230 km/h
